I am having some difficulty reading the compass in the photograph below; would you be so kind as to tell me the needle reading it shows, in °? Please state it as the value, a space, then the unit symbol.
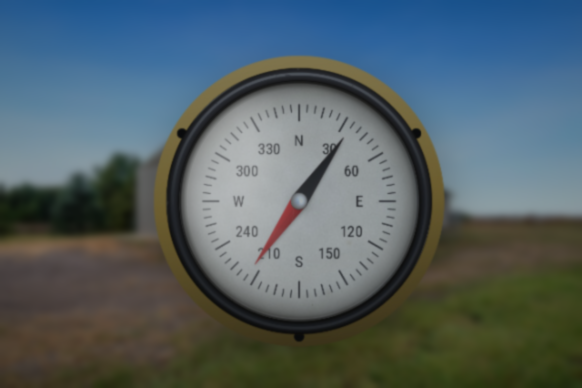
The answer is 215 °
